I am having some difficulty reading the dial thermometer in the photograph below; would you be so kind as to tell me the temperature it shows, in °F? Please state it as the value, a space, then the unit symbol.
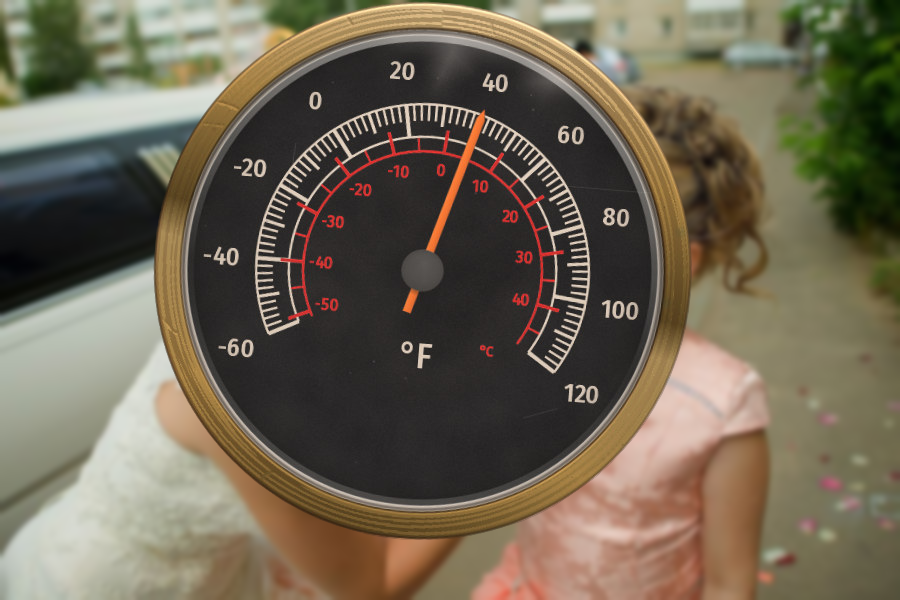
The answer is 40 °F
